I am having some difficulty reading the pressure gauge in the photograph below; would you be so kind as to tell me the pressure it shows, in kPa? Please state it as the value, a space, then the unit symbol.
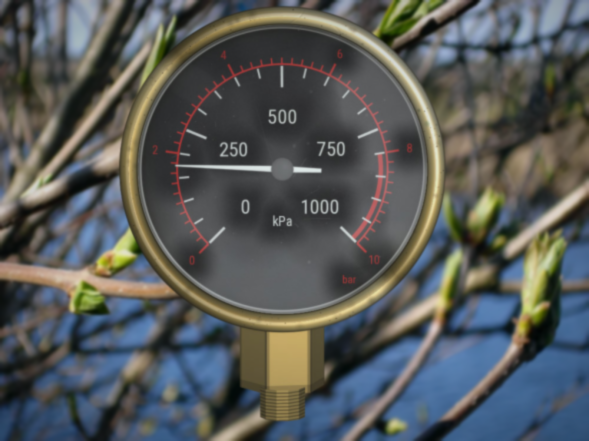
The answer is 175 kPa
